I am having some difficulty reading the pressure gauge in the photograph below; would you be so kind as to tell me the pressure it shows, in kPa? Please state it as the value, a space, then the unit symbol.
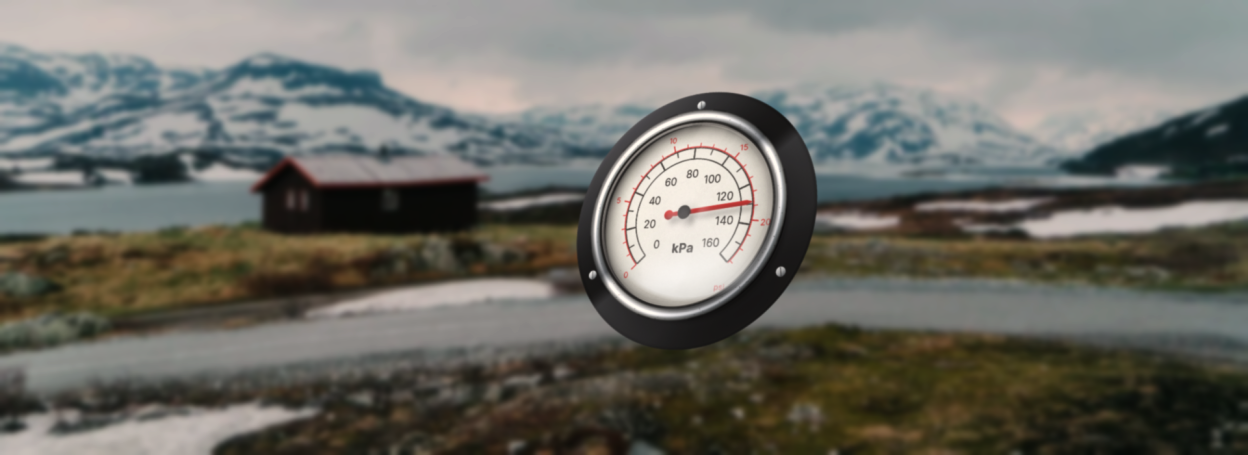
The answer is 130 kPa
